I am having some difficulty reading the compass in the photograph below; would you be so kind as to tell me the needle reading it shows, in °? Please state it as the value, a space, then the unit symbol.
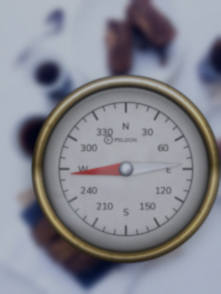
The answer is 265 °
